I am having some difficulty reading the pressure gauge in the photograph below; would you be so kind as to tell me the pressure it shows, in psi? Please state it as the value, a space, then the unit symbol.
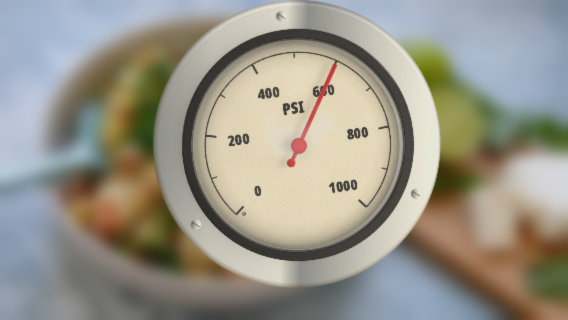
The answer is 600 psi
